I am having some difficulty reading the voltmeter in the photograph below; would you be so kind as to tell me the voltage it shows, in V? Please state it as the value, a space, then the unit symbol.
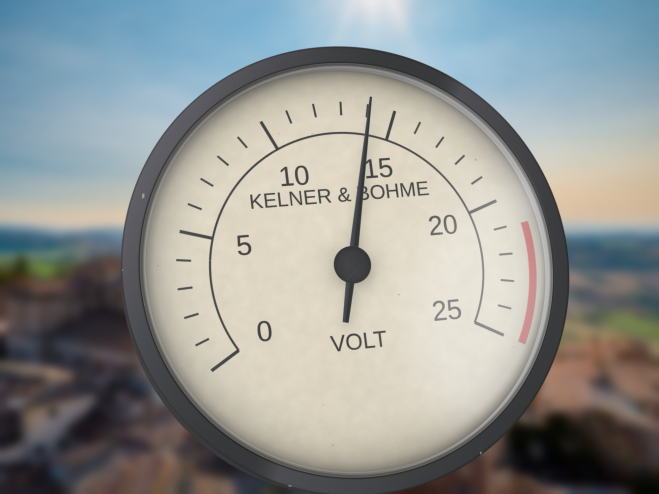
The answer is 14 V
